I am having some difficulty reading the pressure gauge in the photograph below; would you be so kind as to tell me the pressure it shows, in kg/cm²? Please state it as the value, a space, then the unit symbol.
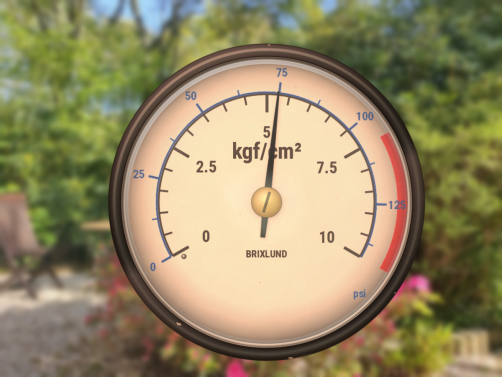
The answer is 5.25 kg/cm²
